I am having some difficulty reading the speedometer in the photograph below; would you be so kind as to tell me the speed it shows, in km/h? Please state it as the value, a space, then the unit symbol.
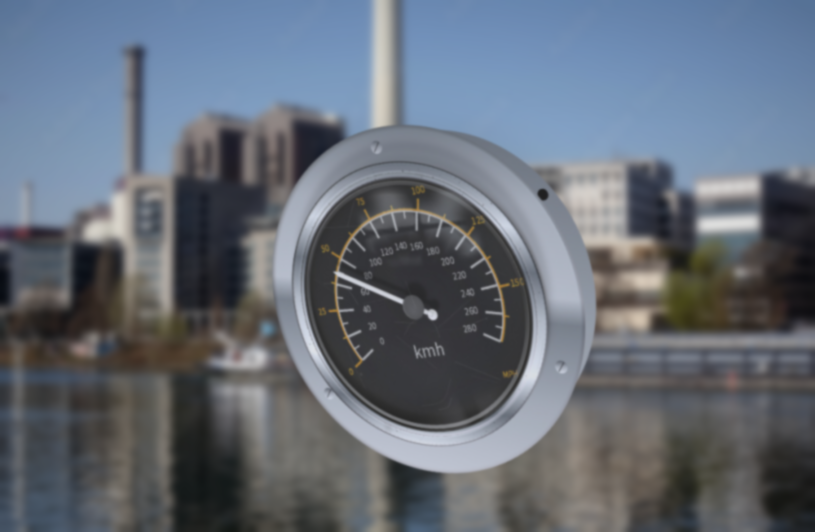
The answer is 70 km/h
